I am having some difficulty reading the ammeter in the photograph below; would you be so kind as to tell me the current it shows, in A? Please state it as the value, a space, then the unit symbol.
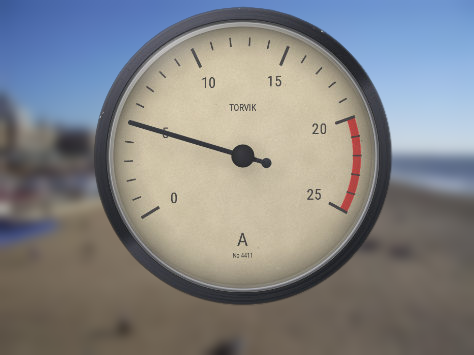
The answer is 5 A
